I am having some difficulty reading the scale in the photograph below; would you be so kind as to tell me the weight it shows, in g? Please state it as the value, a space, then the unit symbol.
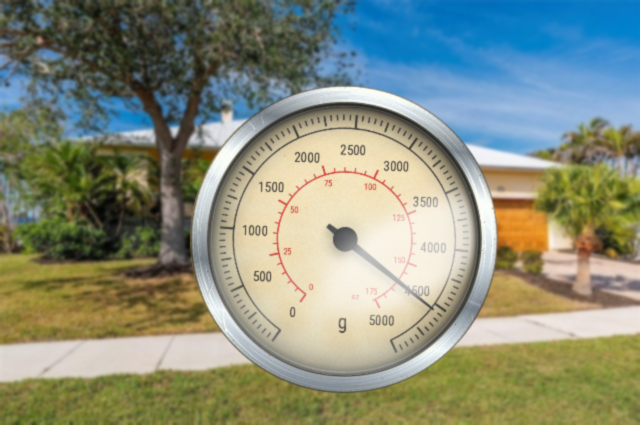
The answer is 4550 g
